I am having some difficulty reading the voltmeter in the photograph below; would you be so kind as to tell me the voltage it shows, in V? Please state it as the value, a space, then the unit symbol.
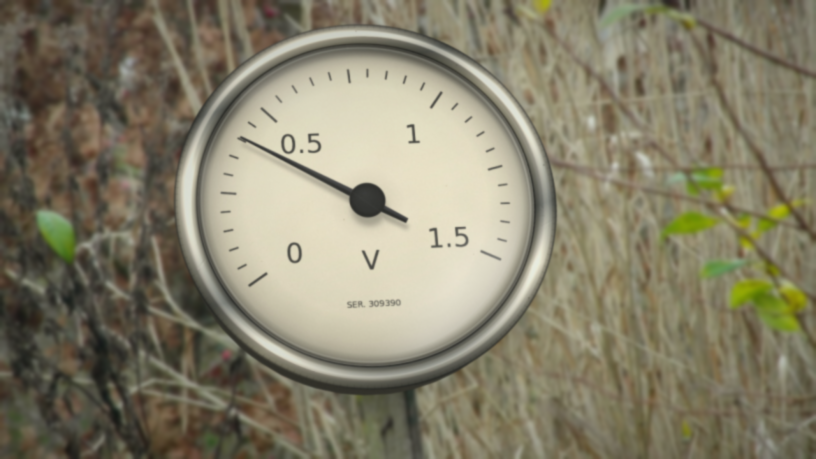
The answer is 0.4 V
